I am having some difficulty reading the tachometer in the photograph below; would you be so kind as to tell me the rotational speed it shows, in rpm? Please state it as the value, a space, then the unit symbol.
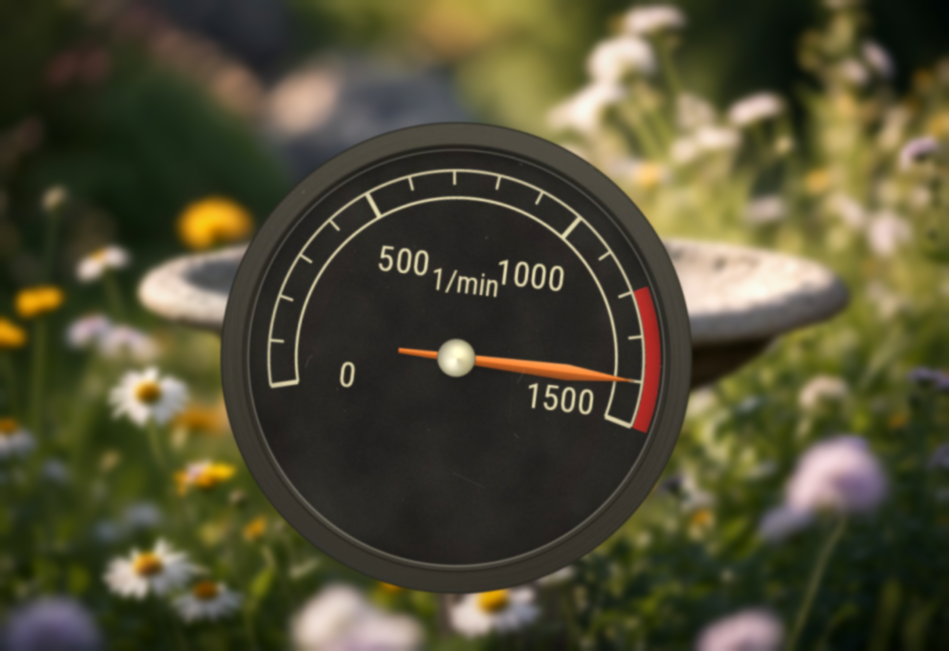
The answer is 1400 rpm
